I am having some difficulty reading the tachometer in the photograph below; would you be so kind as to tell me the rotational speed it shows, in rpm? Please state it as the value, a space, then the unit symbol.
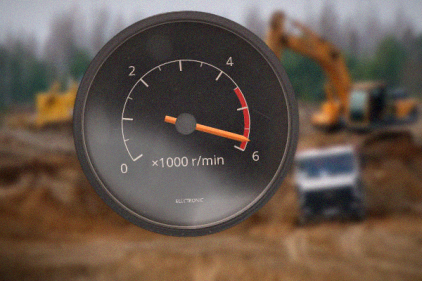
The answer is 5750 rpm
